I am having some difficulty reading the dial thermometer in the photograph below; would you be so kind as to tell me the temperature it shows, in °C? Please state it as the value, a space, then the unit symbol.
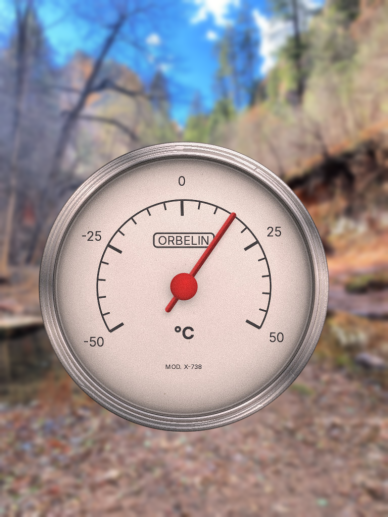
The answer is 15 °C
